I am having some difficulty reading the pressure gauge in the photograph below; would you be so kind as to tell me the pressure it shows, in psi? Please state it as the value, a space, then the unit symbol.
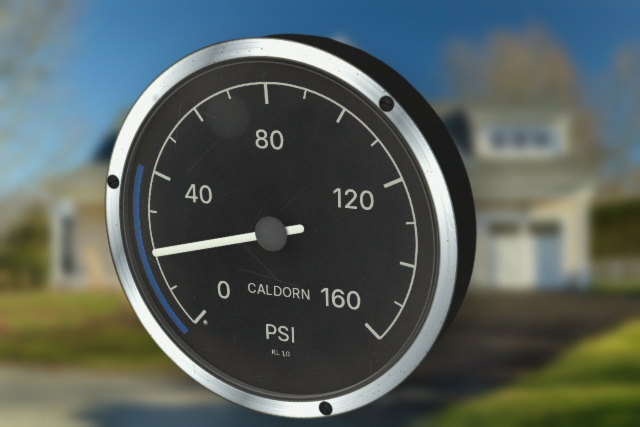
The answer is 20 psi
